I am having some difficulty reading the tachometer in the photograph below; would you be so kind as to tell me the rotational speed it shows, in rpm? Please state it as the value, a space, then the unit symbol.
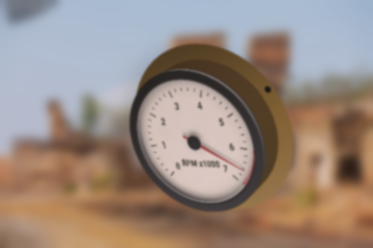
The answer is 6600 rpm
